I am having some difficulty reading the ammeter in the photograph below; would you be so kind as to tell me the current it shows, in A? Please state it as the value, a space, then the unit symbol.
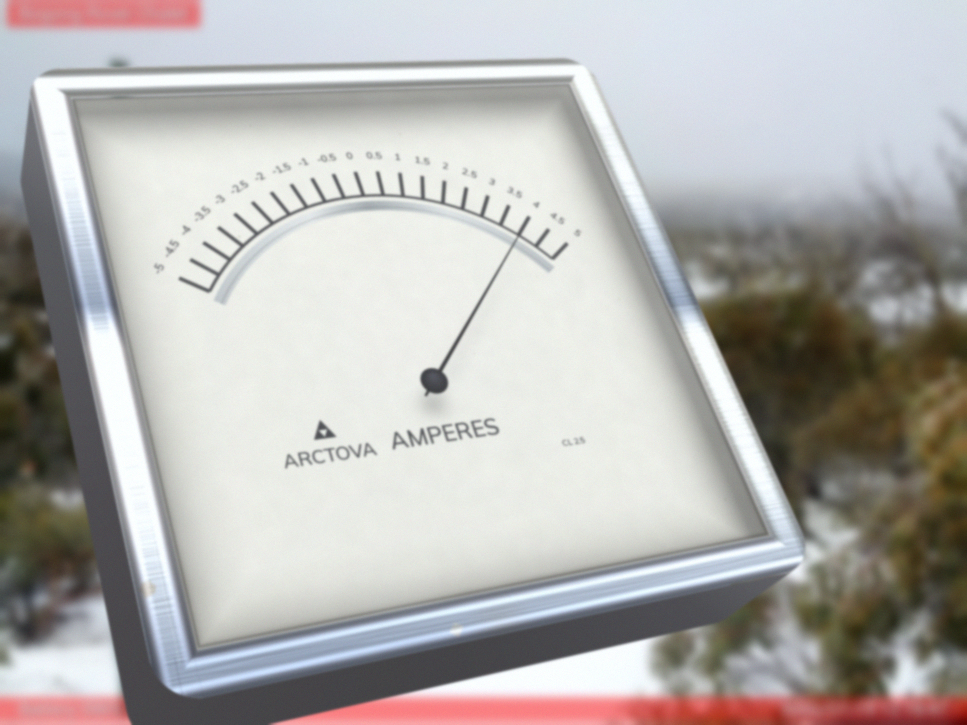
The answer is 4 A
